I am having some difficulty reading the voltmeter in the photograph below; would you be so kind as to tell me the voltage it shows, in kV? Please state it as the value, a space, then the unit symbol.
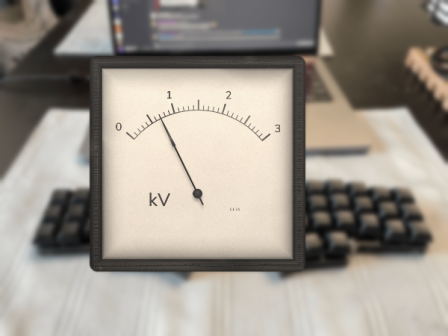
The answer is 0.7 kV
